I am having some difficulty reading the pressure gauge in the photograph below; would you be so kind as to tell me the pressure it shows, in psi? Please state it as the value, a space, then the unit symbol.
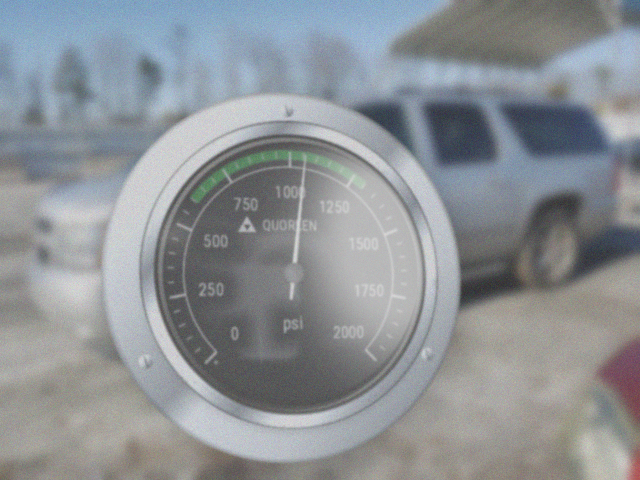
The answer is 1050 psi
